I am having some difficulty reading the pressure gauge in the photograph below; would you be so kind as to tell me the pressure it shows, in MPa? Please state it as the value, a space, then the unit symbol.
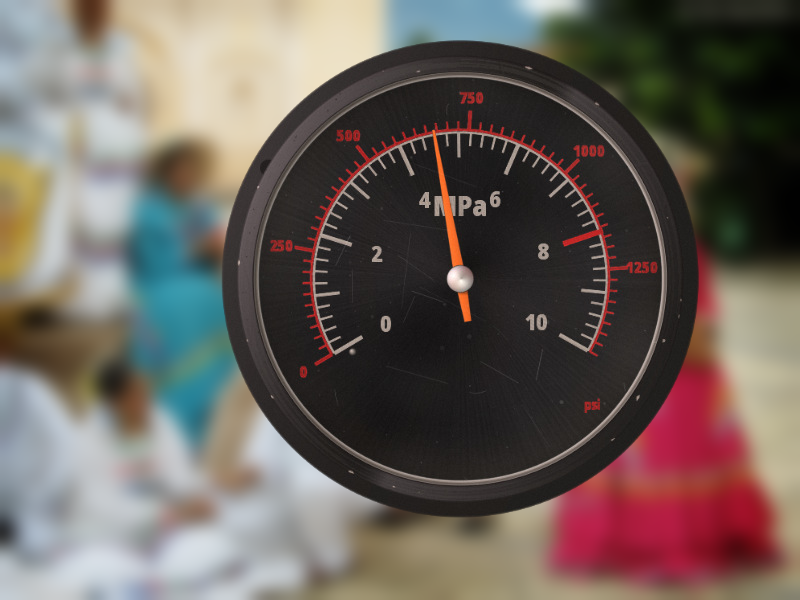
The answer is 4.6 MPa
